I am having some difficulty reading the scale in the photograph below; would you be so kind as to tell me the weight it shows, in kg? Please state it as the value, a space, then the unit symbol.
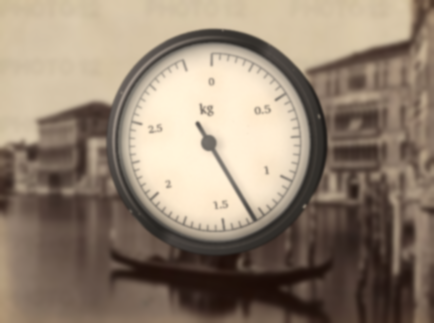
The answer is 1.3 kg
